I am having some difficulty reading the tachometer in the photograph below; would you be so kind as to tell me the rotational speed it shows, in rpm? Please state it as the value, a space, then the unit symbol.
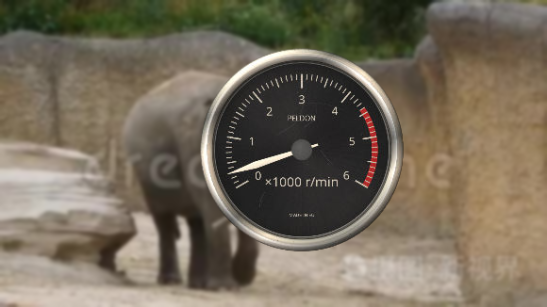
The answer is 300 rpm
